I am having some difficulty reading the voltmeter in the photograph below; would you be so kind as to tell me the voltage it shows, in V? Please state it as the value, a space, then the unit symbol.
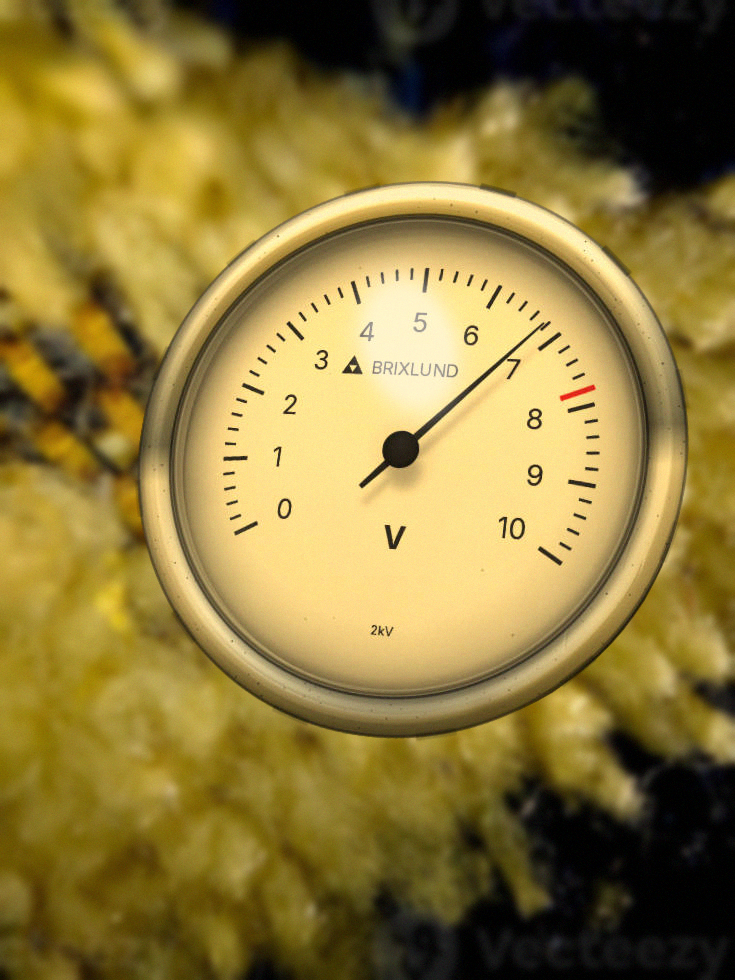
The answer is 6.8 V
